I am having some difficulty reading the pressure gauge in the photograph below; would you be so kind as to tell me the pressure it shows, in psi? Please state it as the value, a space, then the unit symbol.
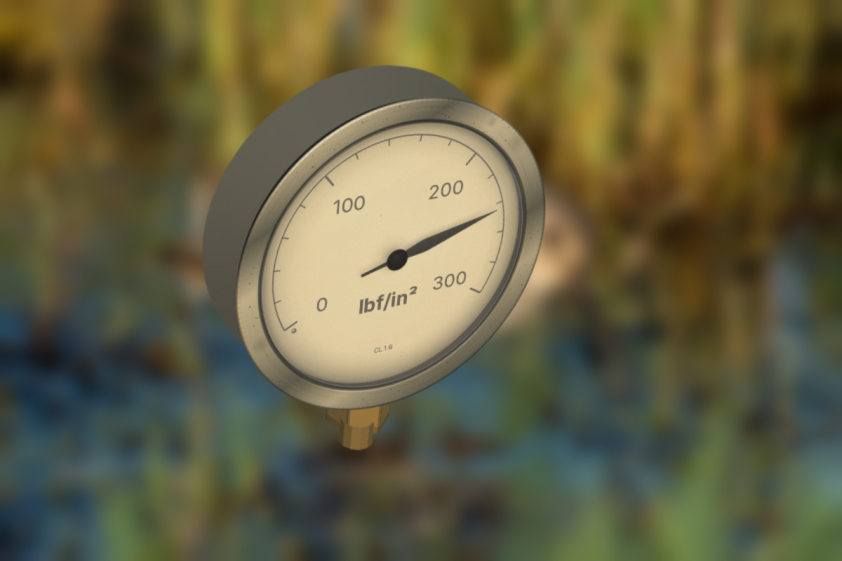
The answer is 240 psi
